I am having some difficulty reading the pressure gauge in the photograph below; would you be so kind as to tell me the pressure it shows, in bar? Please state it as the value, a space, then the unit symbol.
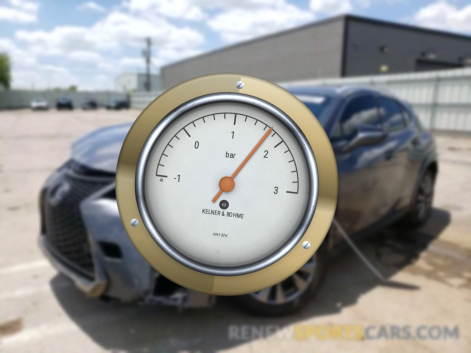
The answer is 1.7 bar
